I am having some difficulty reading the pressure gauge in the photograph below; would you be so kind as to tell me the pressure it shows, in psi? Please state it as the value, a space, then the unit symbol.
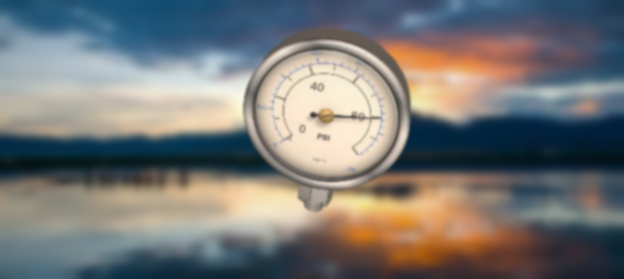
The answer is 80 psi
